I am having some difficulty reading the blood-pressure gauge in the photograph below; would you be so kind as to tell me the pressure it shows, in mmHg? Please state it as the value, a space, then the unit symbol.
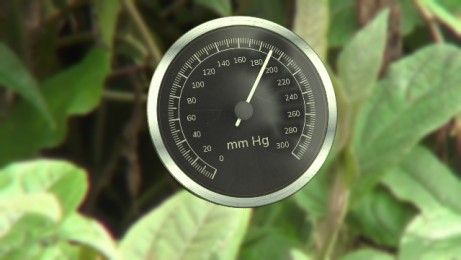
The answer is 190 mmHg
